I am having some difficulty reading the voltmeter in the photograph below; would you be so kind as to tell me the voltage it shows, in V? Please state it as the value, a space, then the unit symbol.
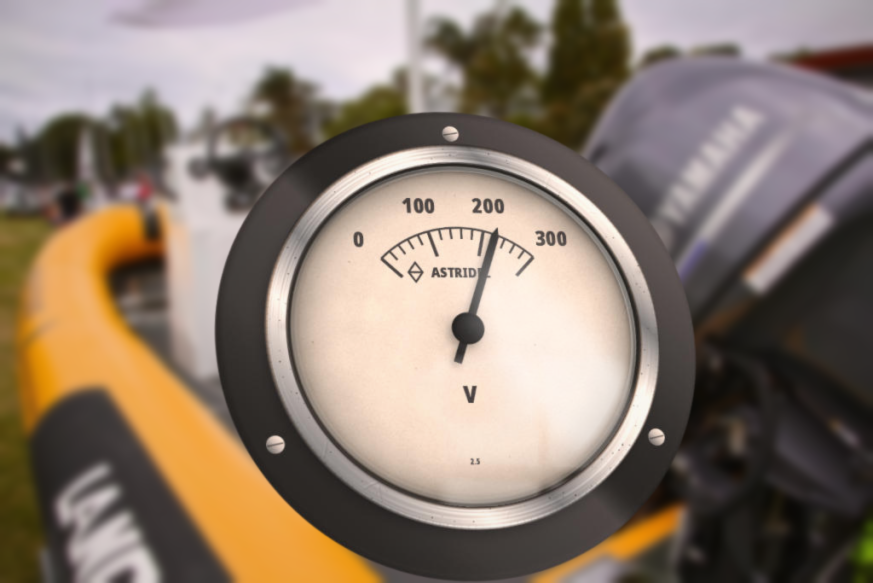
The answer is 220 V
